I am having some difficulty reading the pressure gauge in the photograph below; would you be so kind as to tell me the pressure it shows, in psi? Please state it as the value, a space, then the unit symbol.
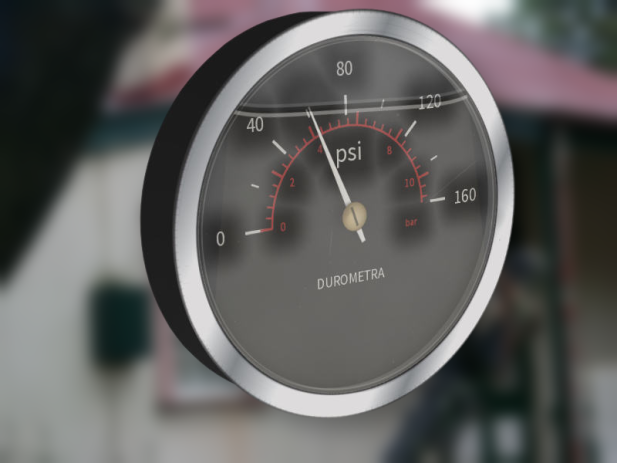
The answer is 60 psi
